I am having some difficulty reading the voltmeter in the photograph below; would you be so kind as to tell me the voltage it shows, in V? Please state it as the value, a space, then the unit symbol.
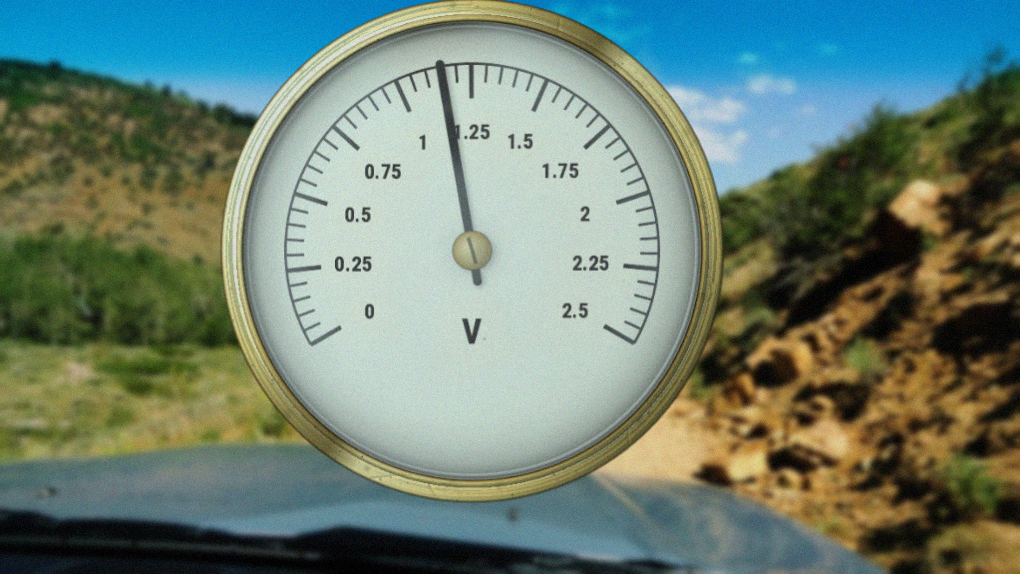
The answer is 1.15 V
